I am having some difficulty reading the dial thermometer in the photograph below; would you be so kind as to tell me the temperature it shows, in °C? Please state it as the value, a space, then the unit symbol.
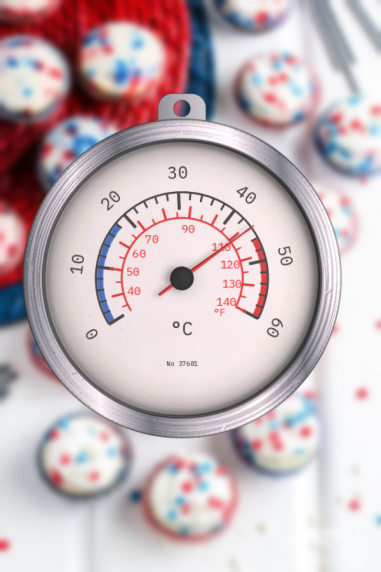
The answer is 44 °C
